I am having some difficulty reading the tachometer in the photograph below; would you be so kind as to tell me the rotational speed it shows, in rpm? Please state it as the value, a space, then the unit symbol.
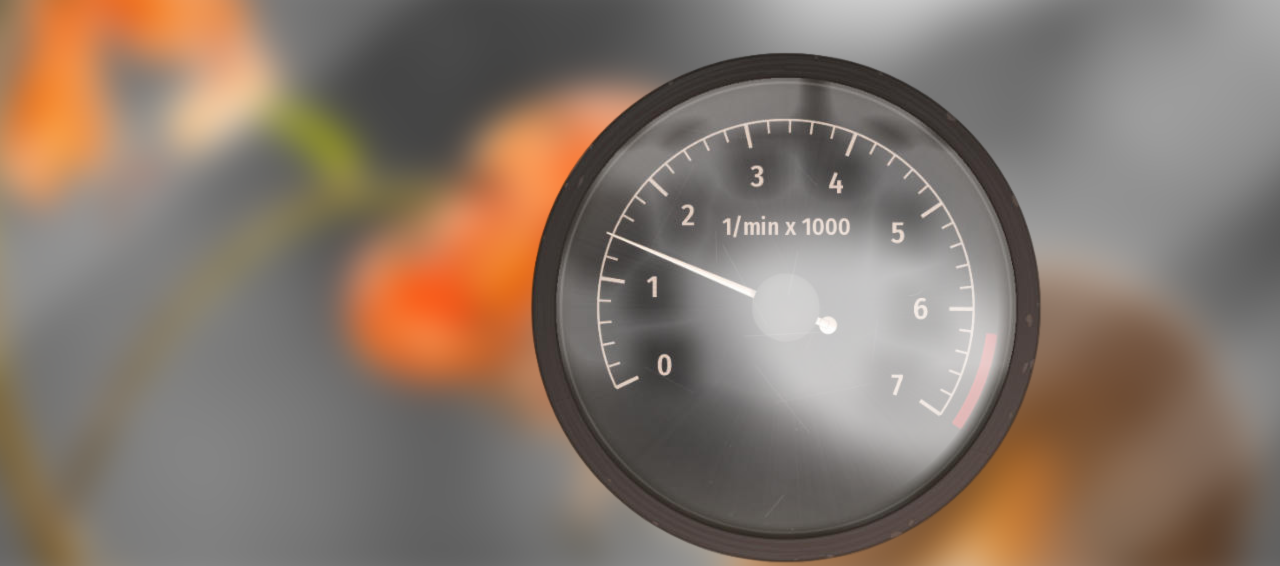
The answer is 1400 rpm
